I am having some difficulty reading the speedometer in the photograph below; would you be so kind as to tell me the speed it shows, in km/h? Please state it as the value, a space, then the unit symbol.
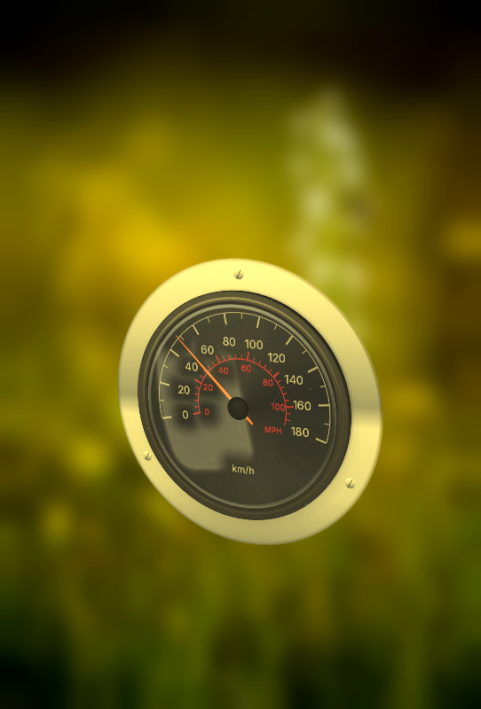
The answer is 50 km/h
